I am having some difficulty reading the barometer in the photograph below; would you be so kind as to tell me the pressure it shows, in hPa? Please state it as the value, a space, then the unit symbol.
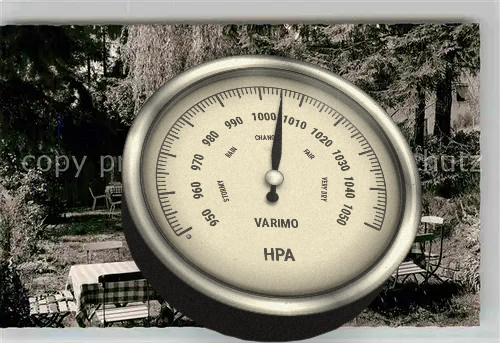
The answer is 1005 hPa
